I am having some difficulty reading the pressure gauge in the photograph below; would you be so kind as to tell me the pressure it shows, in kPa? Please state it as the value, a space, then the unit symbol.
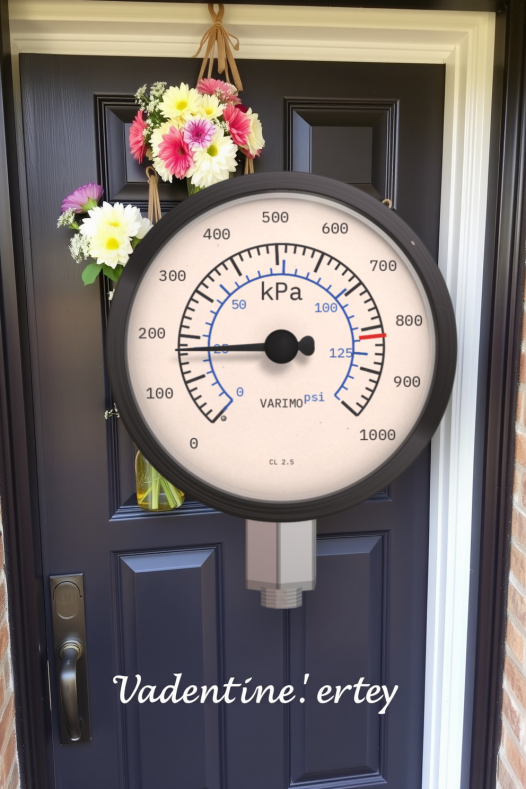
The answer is 170 kPa
